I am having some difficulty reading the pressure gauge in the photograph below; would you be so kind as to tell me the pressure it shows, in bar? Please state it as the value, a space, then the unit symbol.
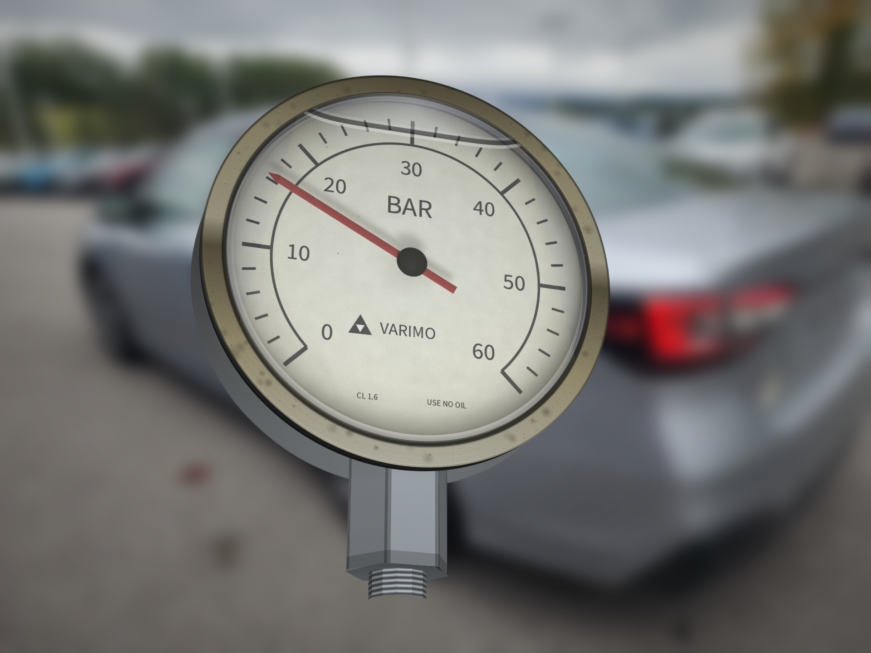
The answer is 16 bar
